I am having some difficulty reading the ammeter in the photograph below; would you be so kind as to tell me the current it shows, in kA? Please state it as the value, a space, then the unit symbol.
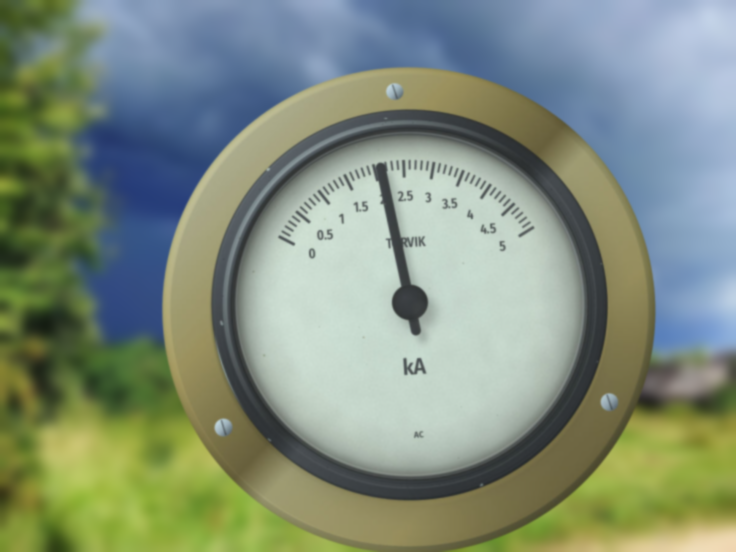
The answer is 2.1 kA
